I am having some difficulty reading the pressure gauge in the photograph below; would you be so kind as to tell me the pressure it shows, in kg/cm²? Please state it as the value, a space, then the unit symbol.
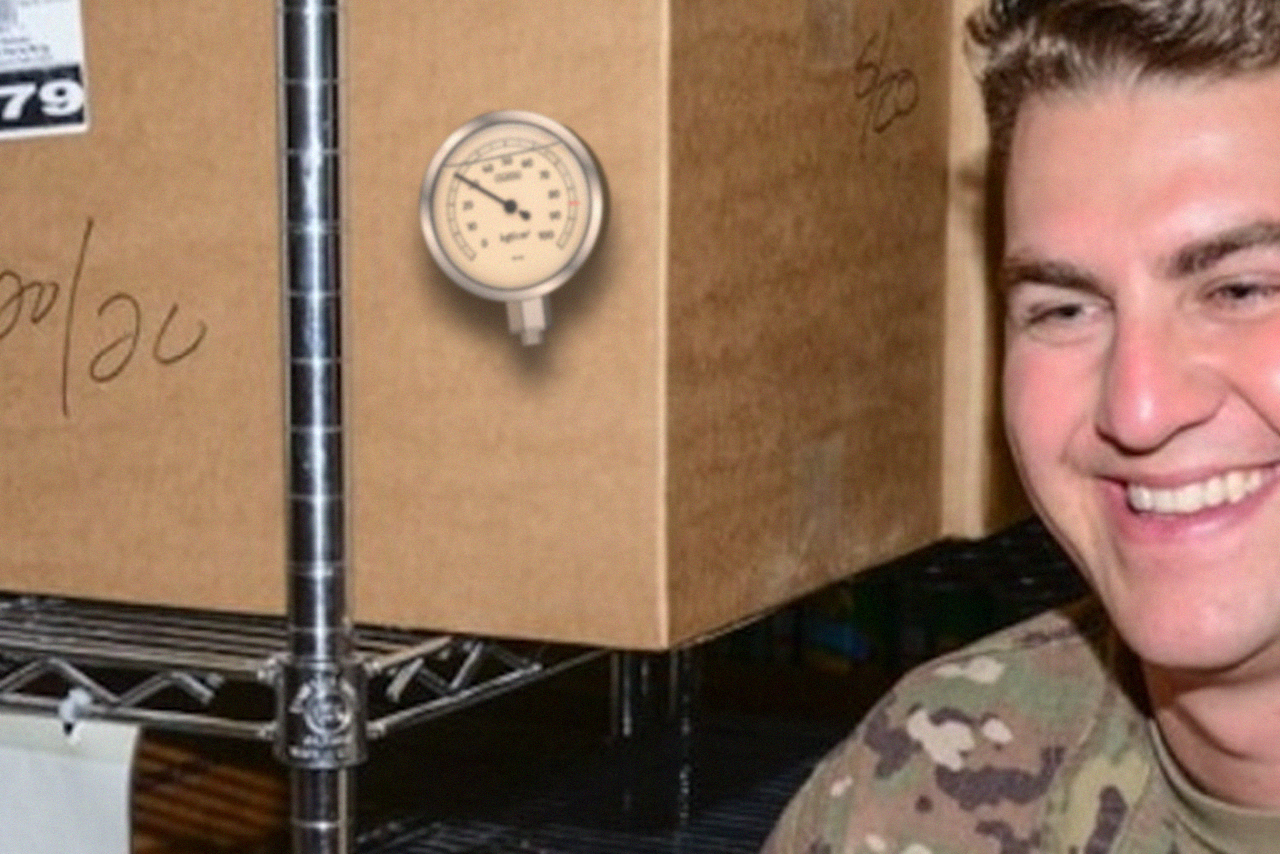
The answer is 30 kg/cm²
